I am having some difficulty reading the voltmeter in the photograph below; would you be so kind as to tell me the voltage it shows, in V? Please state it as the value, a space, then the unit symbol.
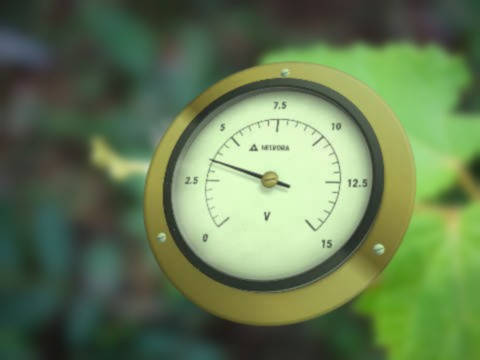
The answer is 3.5 V
